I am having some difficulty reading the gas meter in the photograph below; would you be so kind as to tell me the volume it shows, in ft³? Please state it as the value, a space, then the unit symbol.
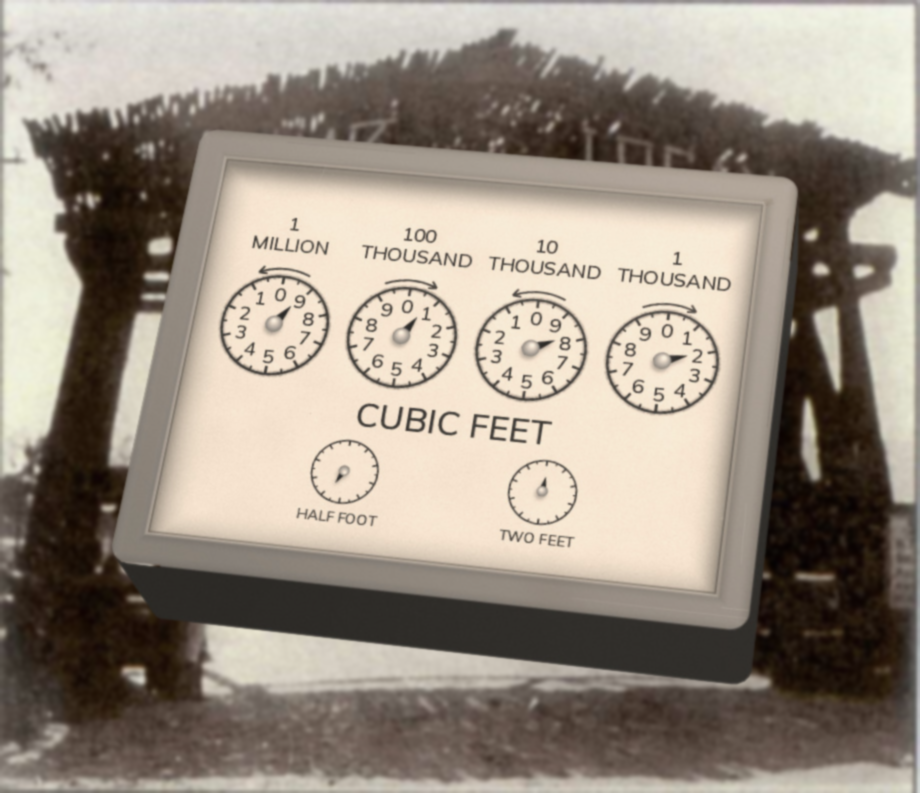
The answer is 908200 ft³
